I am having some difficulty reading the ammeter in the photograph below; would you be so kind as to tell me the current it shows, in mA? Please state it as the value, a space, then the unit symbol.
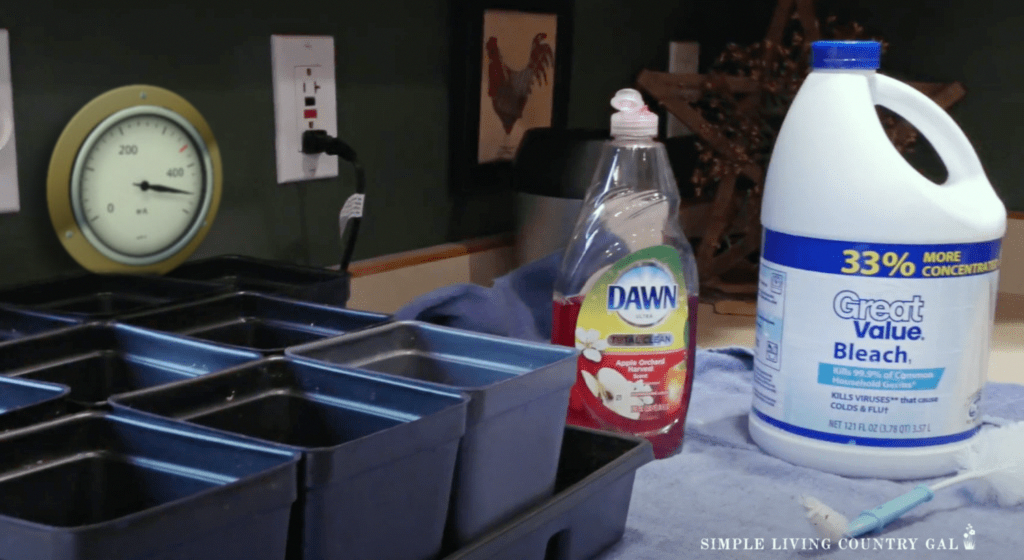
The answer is 460 mA
